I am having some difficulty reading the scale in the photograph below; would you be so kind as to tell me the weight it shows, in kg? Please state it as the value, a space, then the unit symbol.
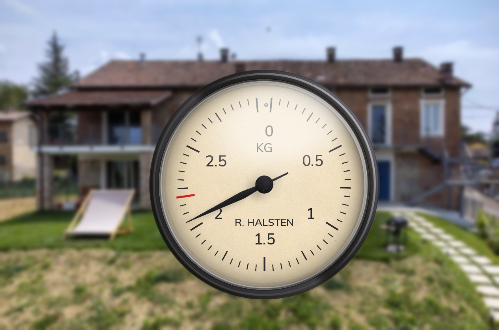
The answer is 2.05 kg
